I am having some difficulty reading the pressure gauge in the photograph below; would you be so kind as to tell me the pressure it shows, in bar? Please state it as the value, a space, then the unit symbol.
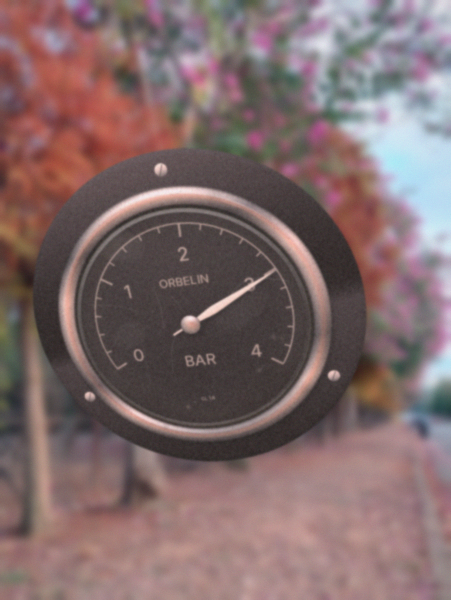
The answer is 3 bar
